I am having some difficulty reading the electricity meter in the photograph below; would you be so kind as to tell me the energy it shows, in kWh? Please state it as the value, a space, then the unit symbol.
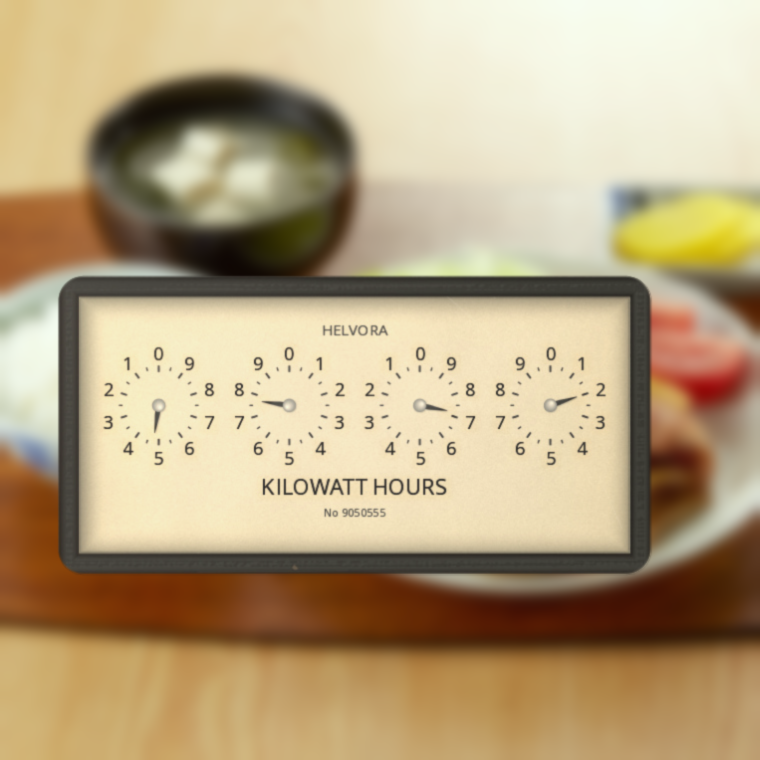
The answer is 4772 kWh
